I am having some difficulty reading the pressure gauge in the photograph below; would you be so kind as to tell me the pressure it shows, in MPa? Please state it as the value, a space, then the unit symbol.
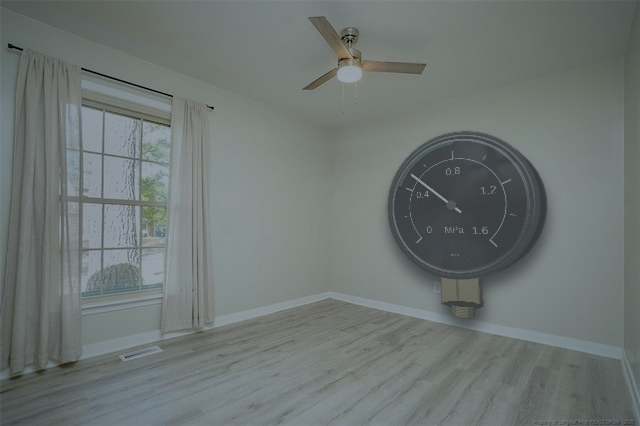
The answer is 0.5 MPa
